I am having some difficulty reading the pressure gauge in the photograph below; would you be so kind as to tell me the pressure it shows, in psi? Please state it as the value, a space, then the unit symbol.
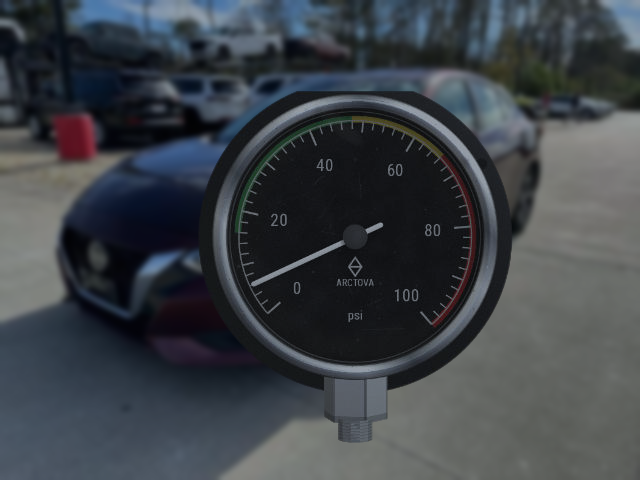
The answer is 6 psi
